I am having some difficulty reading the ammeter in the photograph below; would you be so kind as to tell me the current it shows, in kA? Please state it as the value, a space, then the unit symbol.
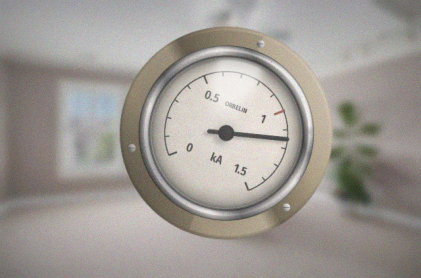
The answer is 1.15 kA
